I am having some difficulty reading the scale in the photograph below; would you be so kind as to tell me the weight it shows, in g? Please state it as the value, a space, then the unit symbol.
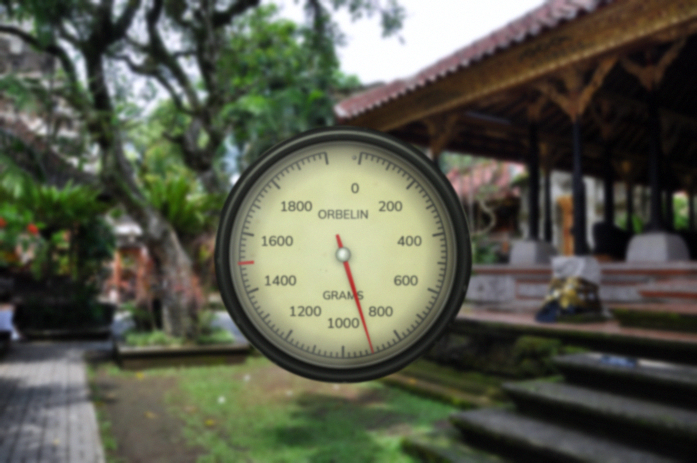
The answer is 900 g
